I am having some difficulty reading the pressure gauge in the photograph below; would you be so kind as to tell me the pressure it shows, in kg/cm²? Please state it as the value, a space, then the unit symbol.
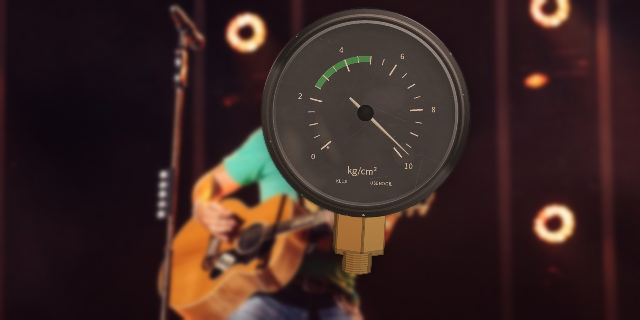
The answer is 9.75 kg/cm²
